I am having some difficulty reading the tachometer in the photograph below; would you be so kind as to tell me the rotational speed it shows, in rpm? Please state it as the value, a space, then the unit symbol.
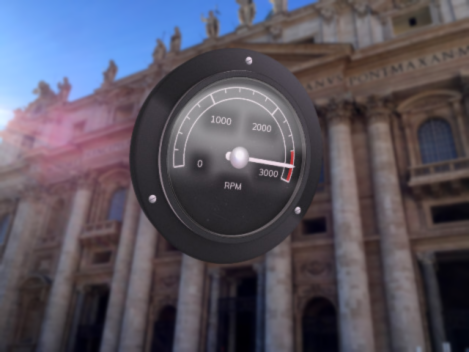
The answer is 2800 rpm
